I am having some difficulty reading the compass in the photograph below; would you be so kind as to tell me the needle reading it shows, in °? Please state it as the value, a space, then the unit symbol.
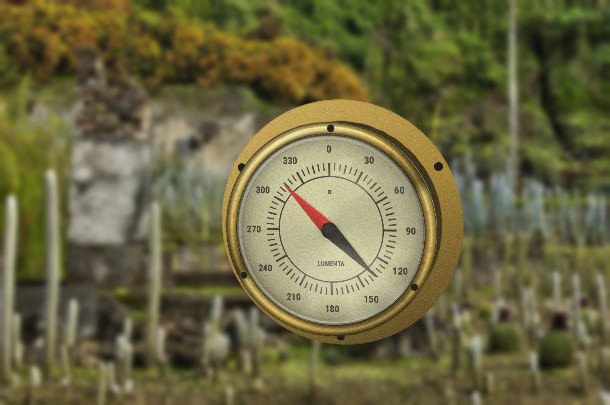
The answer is 315 °
